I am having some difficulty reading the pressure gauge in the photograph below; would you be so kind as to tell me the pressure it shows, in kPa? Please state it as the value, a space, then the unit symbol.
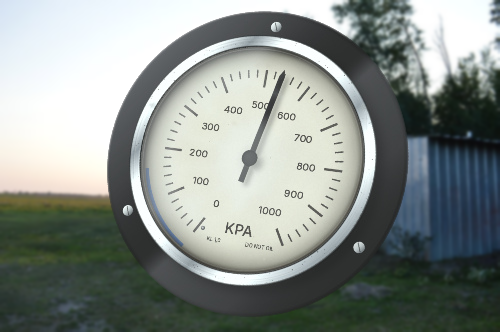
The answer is 540 kPa
